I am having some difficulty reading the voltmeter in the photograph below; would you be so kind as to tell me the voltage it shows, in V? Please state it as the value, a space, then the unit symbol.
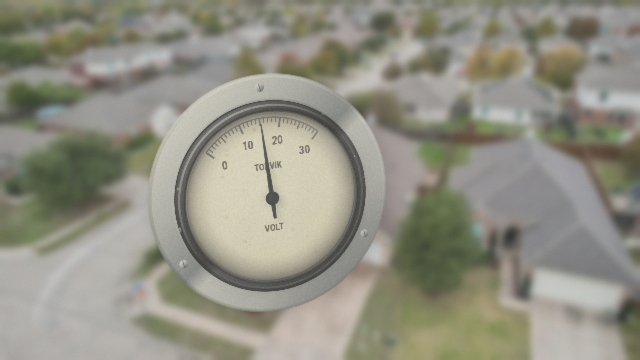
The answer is 15 V
